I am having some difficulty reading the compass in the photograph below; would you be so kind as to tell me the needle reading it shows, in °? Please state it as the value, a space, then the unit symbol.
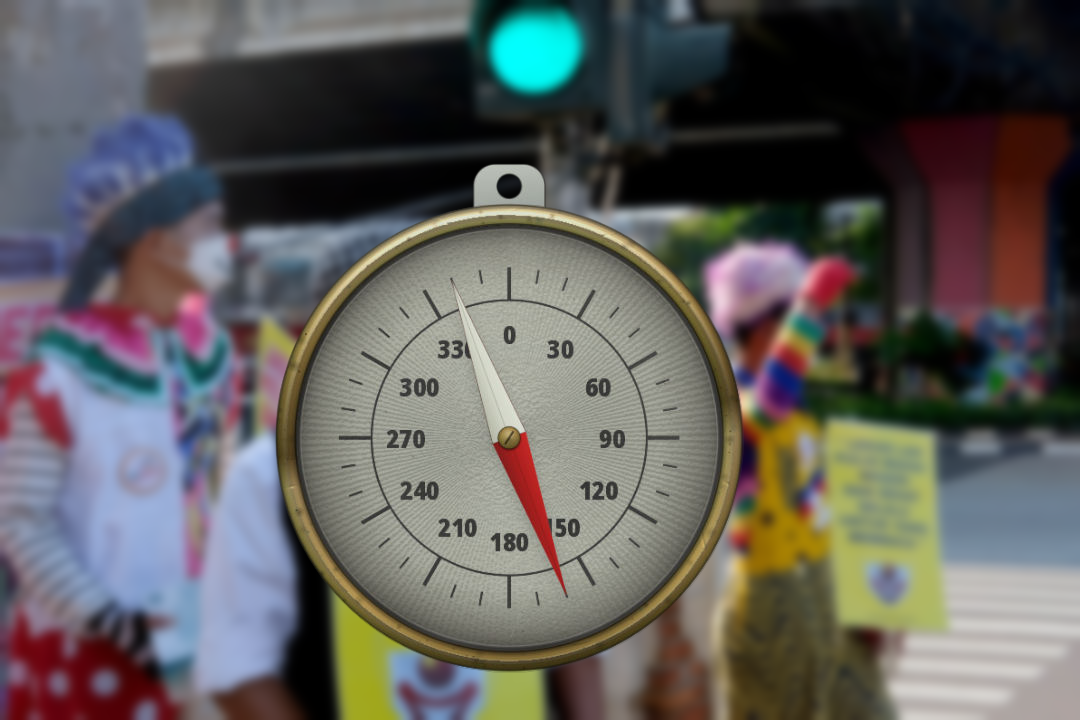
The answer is 160 °
